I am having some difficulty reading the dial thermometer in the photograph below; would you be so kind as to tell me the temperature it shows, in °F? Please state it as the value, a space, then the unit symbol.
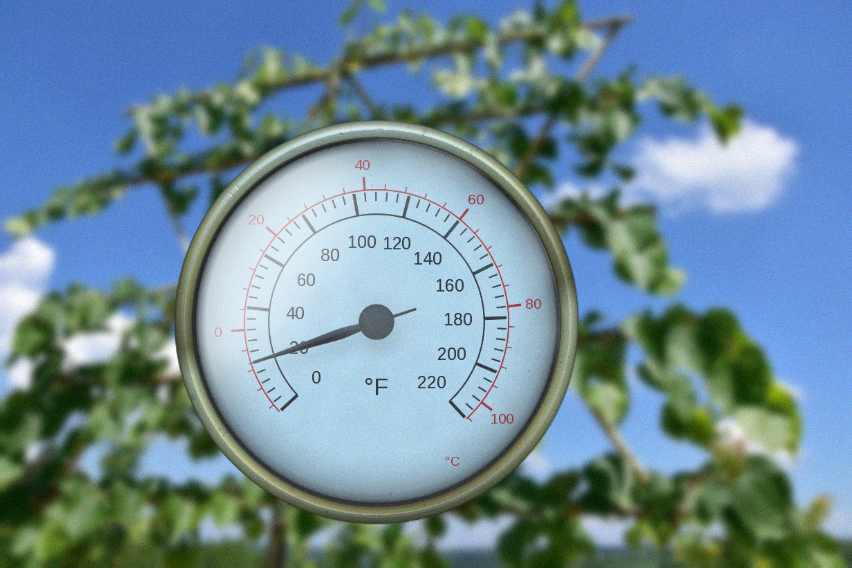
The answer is 20 °F
